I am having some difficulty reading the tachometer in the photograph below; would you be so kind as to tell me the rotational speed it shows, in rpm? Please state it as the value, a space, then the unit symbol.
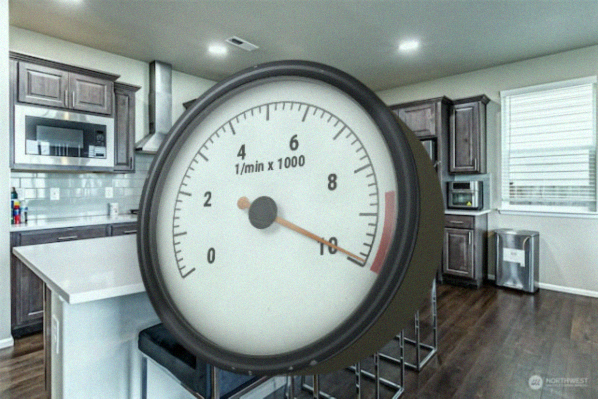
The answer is 9900 rpm
